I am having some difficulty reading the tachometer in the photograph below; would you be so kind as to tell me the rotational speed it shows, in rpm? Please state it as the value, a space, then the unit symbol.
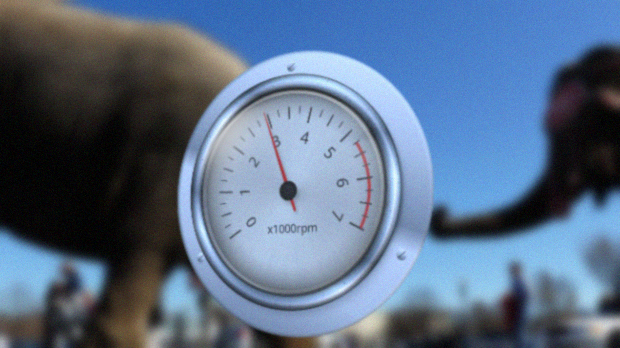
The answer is 3000 rpm
